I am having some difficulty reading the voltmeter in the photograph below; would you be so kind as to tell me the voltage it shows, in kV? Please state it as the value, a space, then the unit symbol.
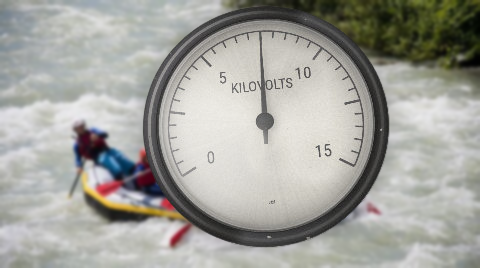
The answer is 7.5 kV
